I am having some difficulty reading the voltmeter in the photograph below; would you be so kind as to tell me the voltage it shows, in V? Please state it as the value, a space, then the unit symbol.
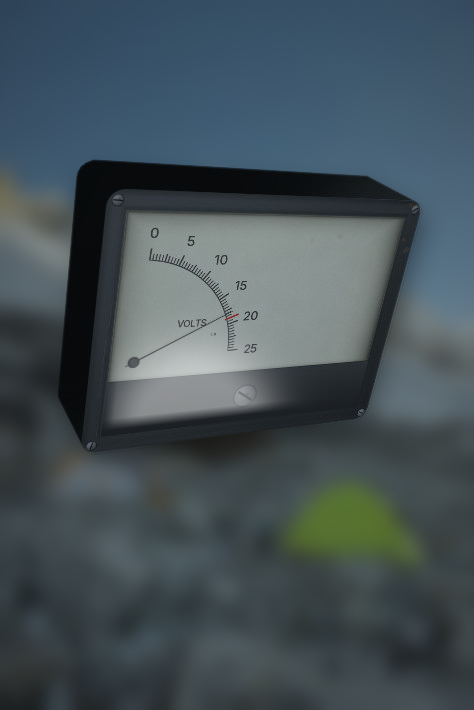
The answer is 17.5 V
